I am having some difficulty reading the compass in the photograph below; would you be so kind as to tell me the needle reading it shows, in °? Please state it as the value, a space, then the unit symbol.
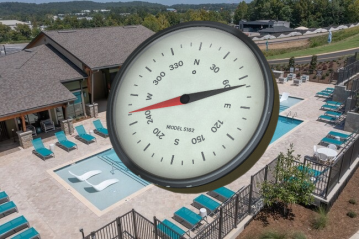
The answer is 250 °
